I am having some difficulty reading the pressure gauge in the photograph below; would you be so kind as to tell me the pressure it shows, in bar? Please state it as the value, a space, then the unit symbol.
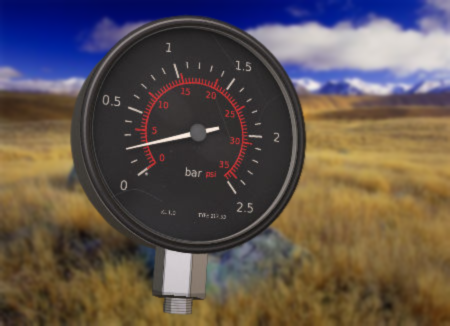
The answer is 0.2 bar
